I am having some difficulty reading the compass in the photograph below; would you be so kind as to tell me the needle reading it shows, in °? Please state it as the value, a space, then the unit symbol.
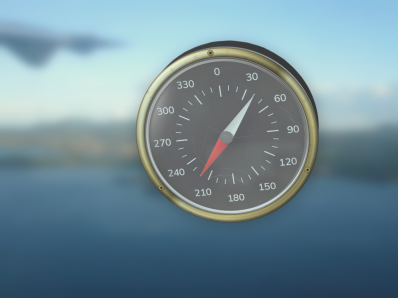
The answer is 220 °
